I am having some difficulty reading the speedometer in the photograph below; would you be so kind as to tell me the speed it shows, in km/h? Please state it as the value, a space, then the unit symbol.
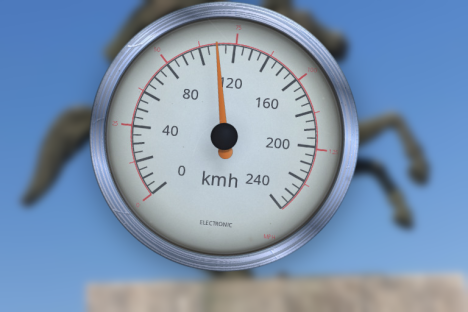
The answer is 110 km/h
